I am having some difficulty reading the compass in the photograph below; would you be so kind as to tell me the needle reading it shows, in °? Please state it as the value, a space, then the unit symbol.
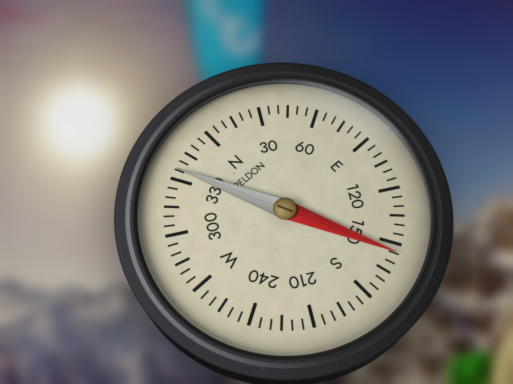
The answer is 155 °
